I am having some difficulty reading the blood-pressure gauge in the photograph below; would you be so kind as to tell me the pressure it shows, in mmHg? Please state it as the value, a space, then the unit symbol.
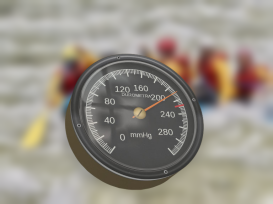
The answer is 210 mmHg
